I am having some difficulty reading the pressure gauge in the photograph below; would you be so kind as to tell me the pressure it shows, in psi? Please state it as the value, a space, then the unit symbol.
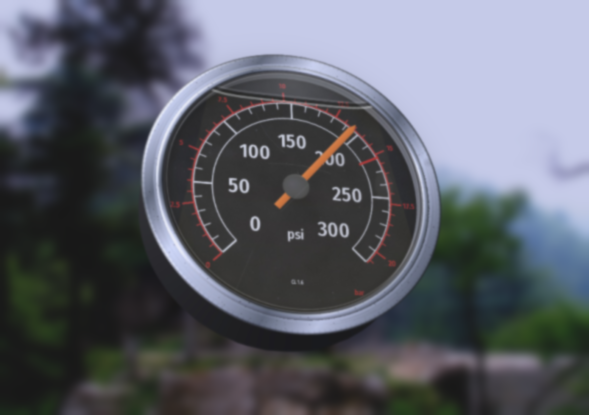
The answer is 195 psi
